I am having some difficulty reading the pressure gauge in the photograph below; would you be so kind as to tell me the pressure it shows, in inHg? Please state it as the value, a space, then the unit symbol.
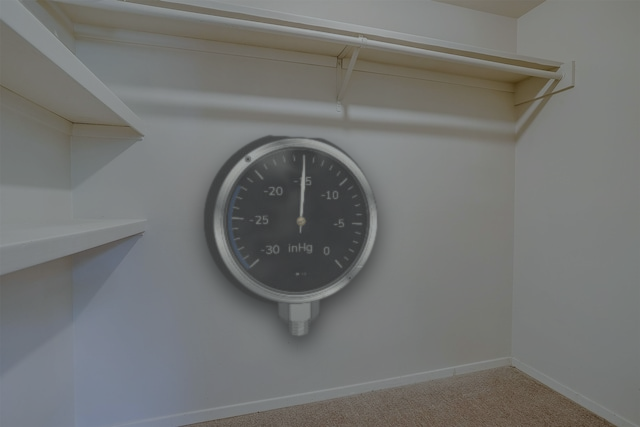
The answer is -15 inHg
